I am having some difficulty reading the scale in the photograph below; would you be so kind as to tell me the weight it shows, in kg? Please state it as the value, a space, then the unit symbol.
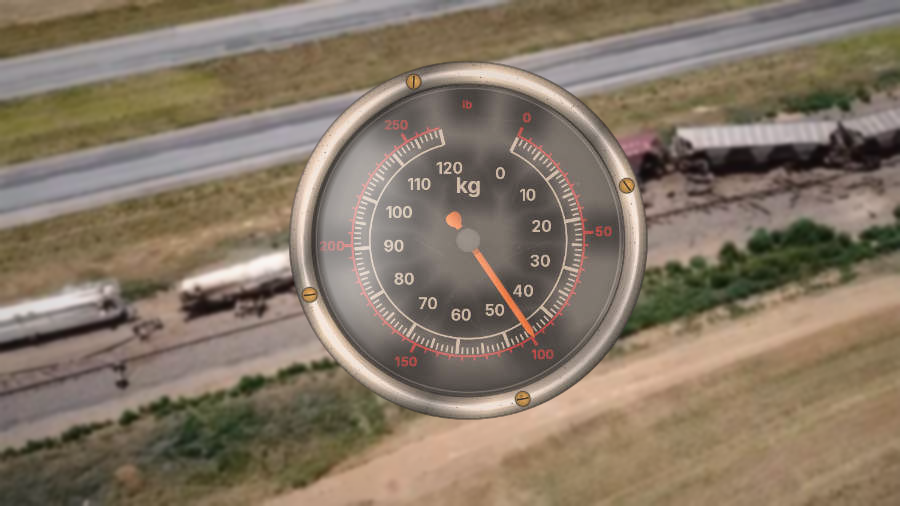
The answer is 45 kg
